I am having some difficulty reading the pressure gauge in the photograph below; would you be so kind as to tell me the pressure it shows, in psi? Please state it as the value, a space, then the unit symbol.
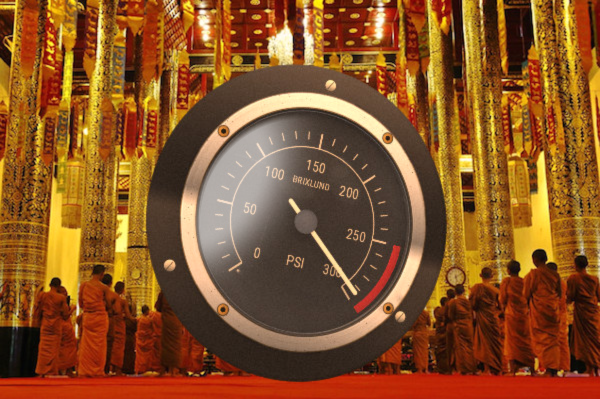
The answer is 295 psi
